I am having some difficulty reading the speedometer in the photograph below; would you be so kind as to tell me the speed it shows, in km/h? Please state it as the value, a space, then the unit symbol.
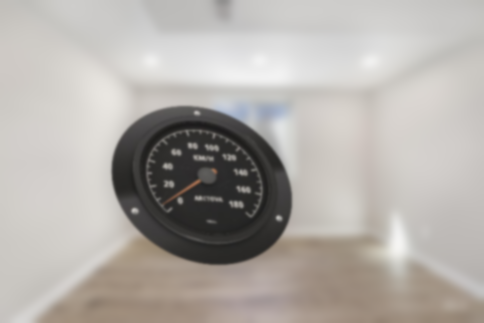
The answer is 5 km/h
